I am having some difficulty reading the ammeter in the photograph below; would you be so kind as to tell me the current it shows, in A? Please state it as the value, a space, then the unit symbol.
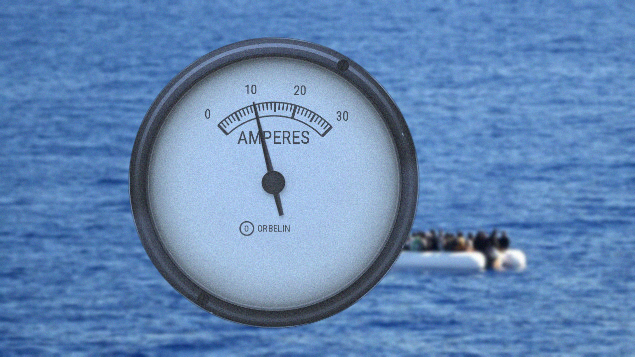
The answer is 10 A
